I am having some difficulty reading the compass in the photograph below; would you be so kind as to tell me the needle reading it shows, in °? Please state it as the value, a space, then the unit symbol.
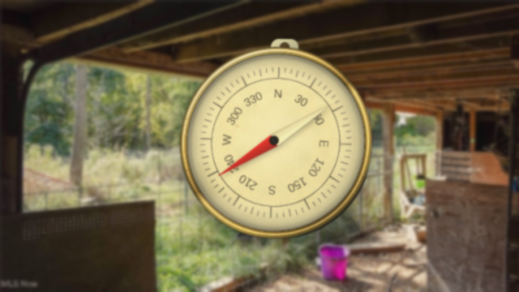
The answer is 235 °
